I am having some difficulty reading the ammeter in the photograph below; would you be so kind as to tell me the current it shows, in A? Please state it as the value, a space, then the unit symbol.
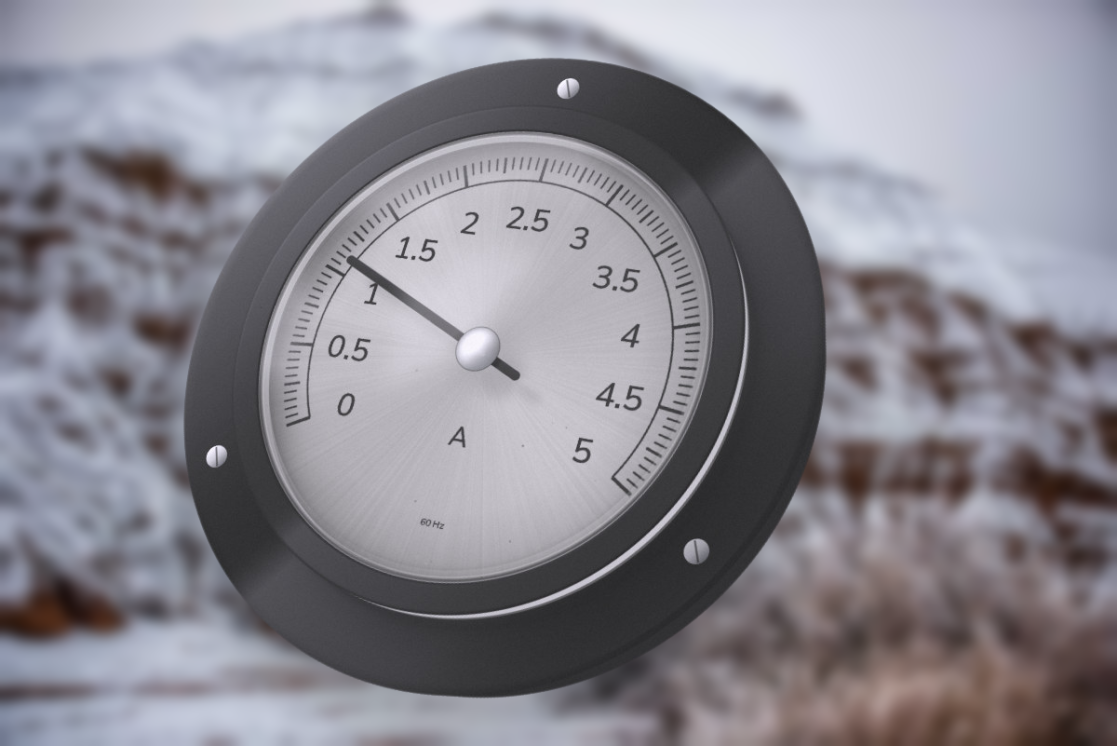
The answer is 1.1 A
